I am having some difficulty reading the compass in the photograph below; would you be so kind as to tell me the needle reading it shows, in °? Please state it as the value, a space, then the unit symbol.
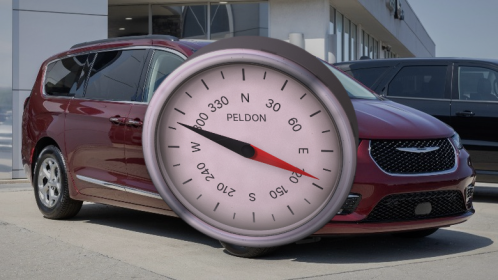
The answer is 112.5 °
